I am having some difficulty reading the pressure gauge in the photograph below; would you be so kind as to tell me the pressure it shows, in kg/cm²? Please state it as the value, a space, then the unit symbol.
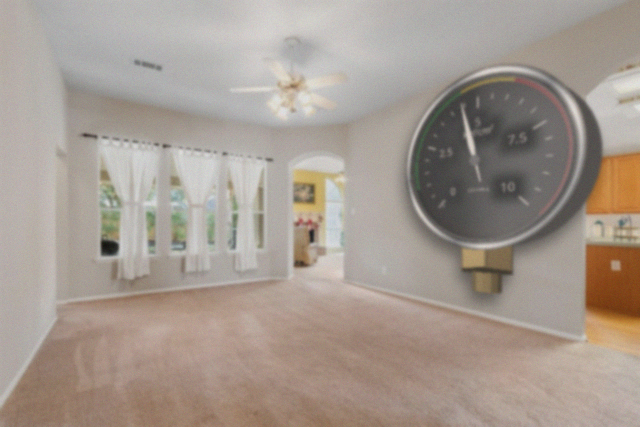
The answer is 4.5 kg/cm²
